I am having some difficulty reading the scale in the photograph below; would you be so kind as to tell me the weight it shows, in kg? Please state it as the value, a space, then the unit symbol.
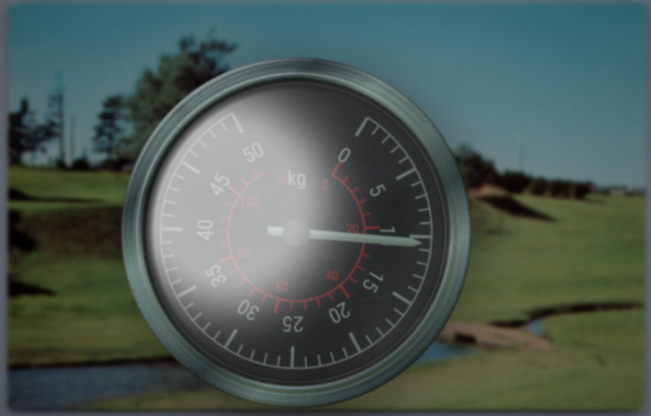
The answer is 10.5 kg
